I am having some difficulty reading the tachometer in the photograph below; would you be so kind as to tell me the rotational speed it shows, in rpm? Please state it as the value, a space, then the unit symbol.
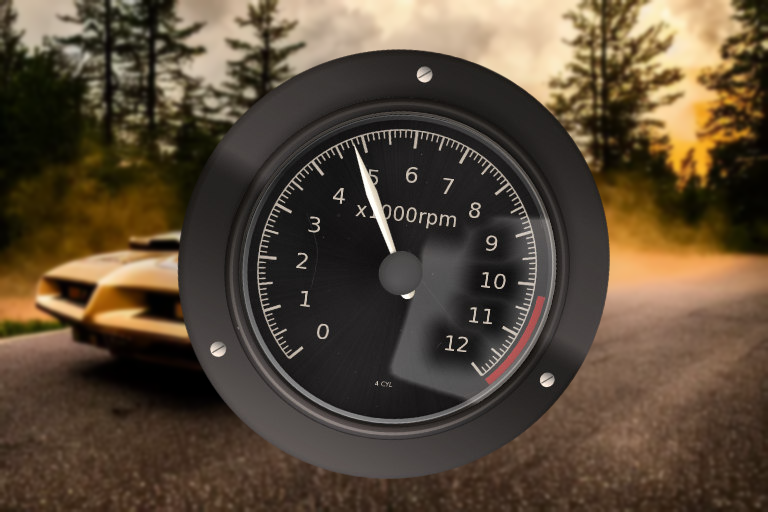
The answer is 4800 rpm
